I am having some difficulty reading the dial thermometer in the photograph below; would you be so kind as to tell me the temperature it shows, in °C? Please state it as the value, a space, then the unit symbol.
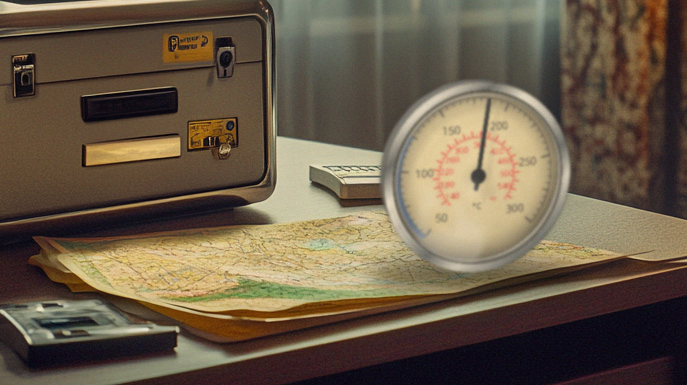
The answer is 185 °C
